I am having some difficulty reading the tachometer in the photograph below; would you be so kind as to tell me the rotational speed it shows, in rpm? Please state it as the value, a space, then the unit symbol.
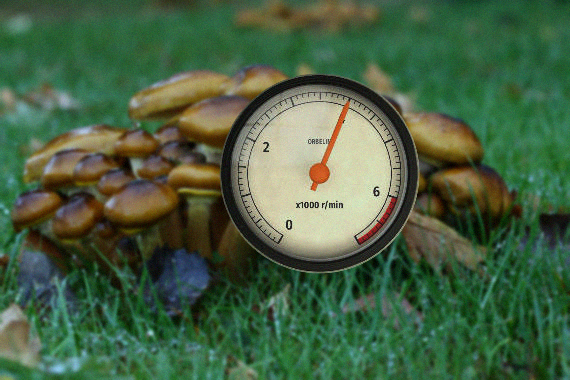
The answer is 4000 rpm
